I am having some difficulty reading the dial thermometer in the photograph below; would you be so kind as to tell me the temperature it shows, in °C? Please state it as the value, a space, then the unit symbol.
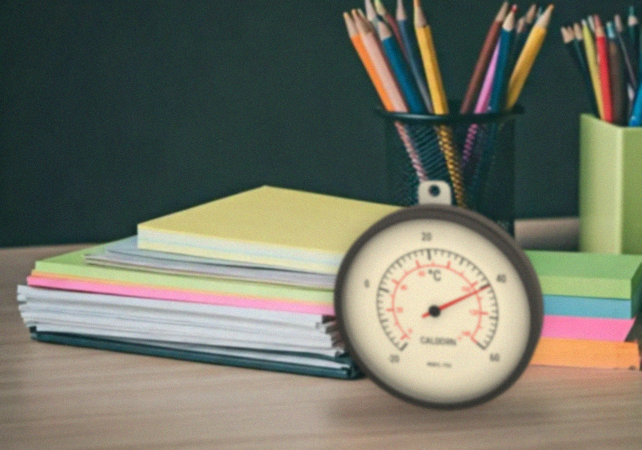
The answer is 40 °C
